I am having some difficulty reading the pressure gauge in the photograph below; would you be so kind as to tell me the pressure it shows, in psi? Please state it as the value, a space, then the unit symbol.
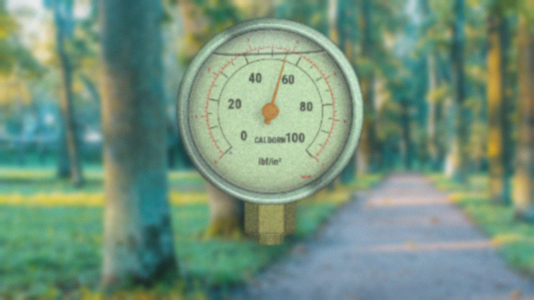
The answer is 55 psi
